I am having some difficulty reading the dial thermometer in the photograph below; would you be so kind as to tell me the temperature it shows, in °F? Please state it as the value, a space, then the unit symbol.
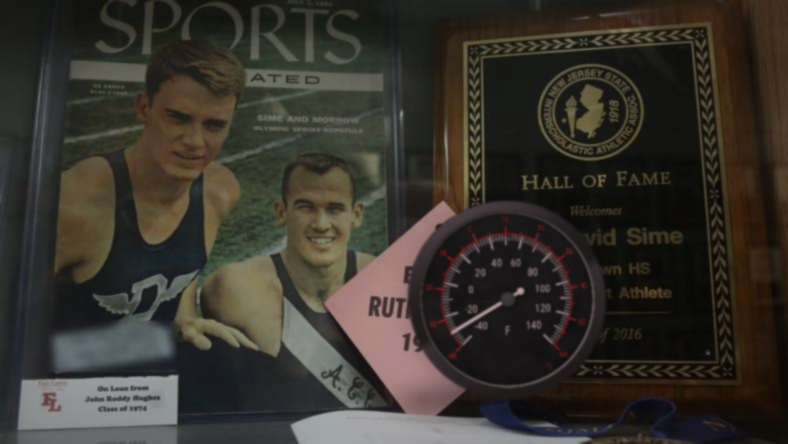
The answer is -30 °F
